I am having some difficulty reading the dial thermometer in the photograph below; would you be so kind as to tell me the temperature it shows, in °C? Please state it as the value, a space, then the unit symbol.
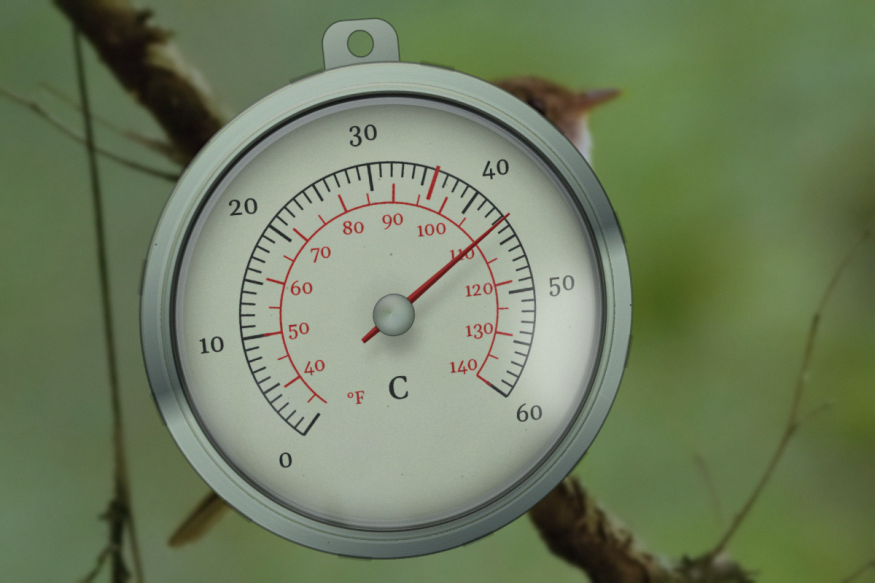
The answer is 43 °C
